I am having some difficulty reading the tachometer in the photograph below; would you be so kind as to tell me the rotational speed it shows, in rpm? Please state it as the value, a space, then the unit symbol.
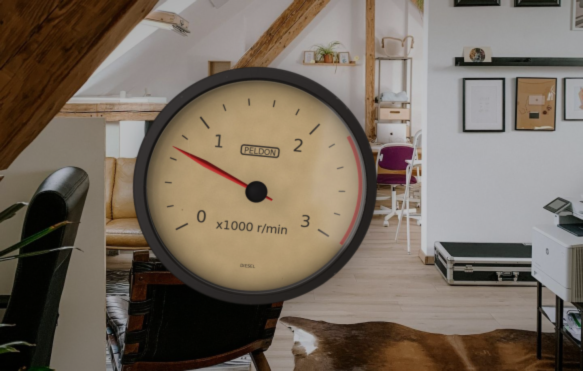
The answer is 700 rpm
